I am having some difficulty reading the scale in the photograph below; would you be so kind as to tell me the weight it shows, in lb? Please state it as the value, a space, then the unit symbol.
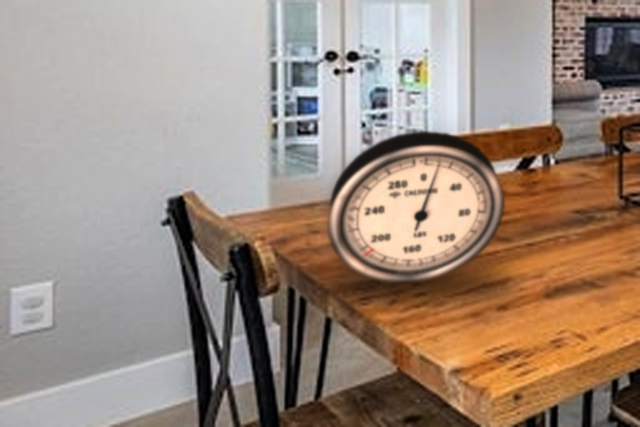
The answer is 10 lb
